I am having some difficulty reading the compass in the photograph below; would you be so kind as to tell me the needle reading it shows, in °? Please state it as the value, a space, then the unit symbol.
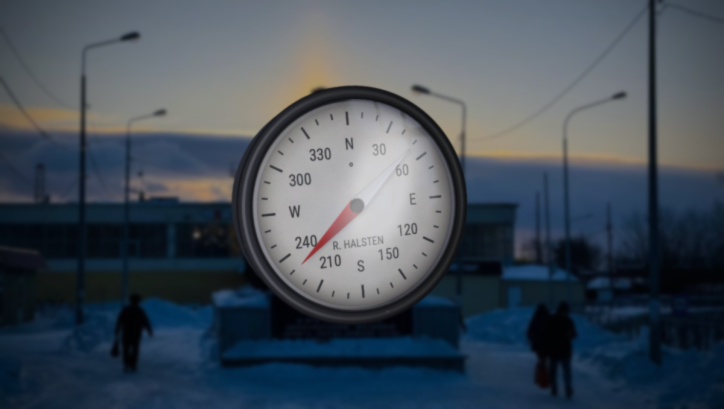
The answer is 230 °
